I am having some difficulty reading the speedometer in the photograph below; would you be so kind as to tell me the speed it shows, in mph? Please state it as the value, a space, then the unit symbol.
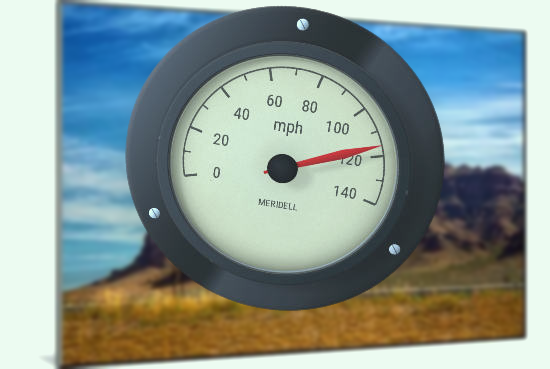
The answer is 115 mph
